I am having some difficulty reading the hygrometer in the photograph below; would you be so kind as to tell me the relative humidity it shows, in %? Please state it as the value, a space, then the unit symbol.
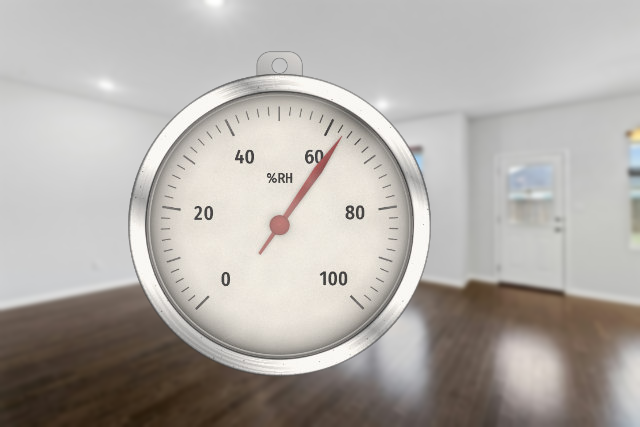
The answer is 63 %
